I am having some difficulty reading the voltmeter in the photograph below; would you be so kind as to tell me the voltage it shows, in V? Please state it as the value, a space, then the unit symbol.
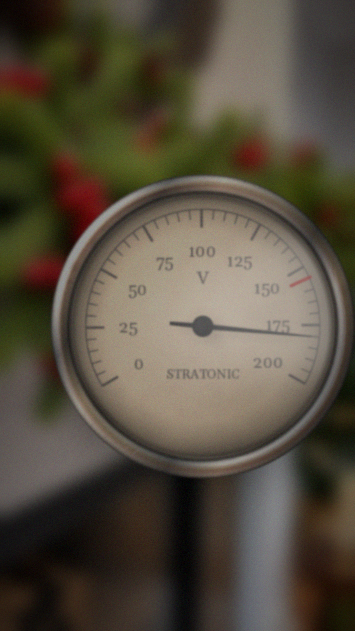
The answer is 180 V
